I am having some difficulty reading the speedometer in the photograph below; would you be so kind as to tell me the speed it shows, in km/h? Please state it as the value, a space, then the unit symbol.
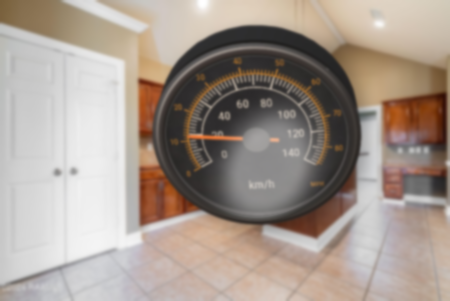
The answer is 20 km/h
